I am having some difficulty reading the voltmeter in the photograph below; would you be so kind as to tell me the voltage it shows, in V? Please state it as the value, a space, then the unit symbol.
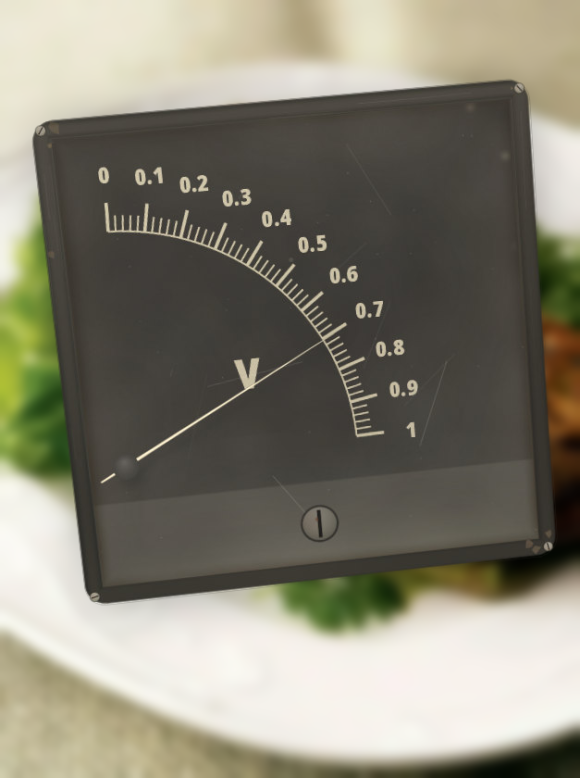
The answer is 0.7 V
